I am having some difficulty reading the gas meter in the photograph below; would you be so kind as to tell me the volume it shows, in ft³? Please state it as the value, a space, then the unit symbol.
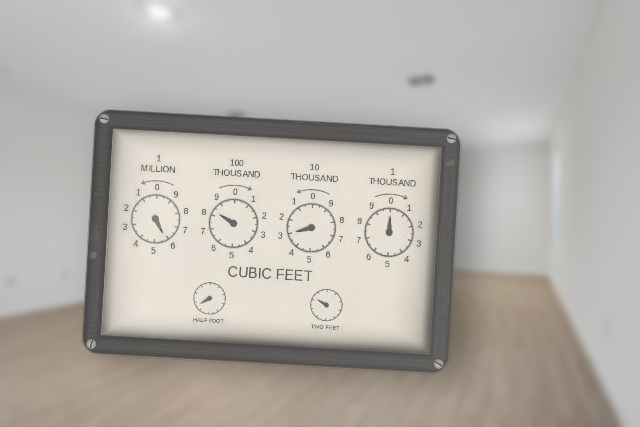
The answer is 583000 ft³
